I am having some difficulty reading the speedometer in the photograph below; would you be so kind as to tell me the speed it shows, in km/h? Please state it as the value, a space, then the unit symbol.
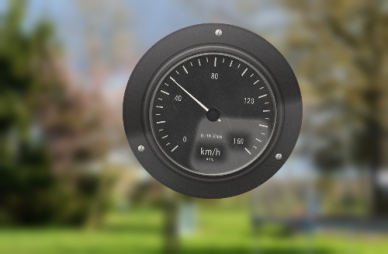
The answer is 50 km/h
